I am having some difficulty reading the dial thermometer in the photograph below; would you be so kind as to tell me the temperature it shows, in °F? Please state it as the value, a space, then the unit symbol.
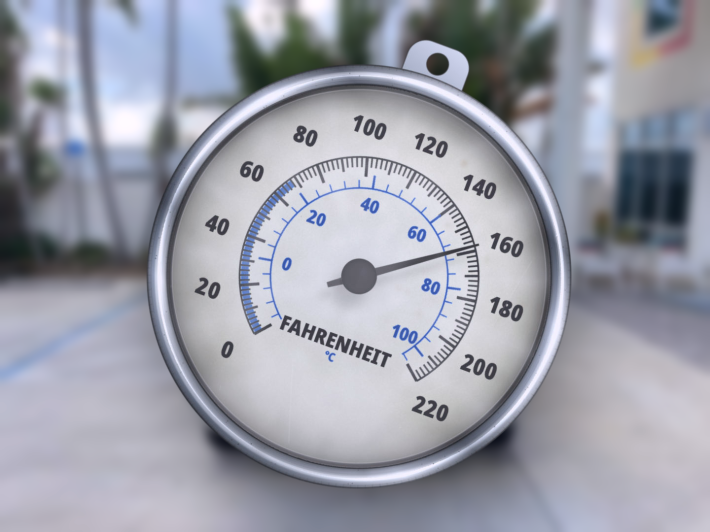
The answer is 158 °F
